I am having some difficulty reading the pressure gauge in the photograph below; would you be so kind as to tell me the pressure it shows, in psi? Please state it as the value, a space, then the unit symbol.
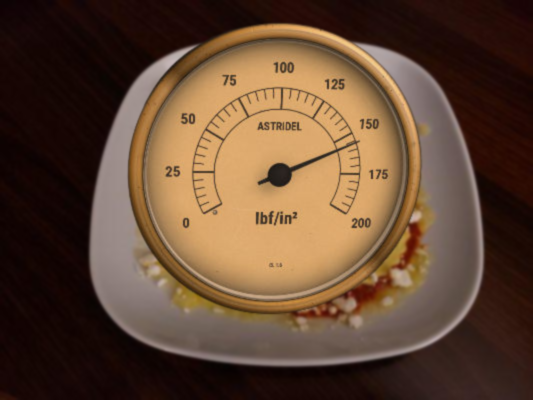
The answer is 155 psi
